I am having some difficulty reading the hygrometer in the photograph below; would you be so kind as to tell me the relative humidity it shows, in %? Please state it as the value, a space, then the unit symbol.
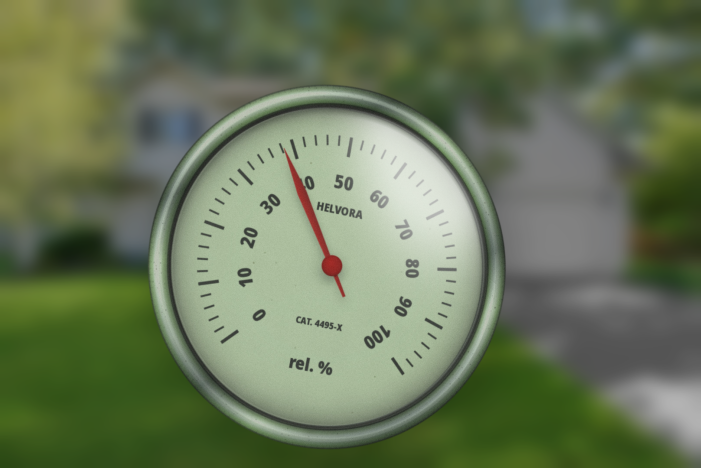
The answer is 38 %
